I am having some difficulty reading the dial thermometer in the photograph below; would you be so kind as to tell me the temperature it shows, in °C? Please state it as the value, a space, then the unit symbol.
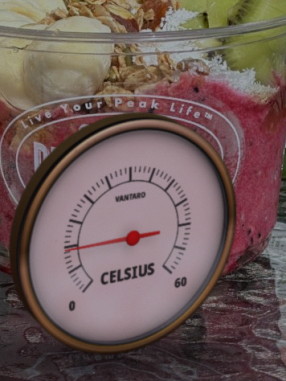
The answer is 10 °C
